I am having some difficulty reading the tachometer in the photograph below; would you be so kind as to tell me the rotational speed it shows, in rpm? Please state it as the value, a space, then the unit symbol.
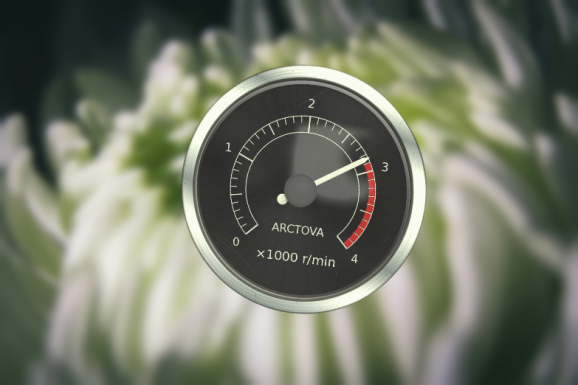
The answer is 2850 rpm
